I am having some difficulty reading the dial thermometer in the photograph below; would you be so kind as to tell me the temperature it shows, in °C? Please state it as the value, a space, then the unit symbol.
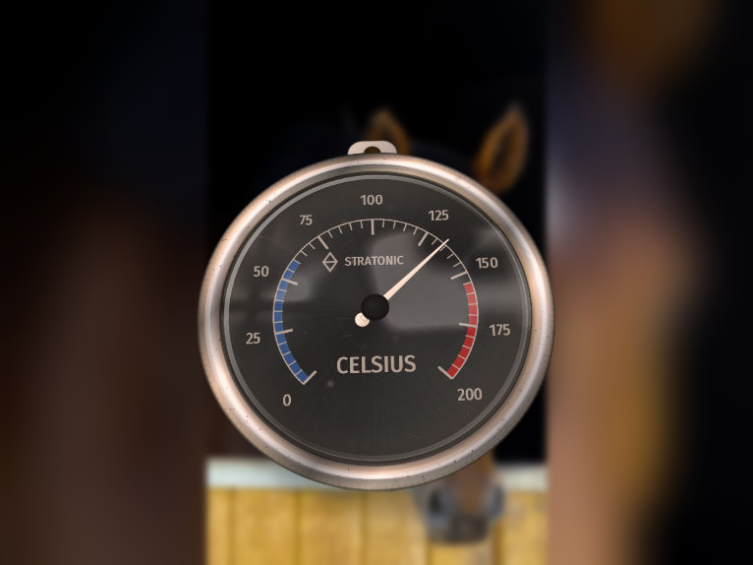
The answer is 135 °C
